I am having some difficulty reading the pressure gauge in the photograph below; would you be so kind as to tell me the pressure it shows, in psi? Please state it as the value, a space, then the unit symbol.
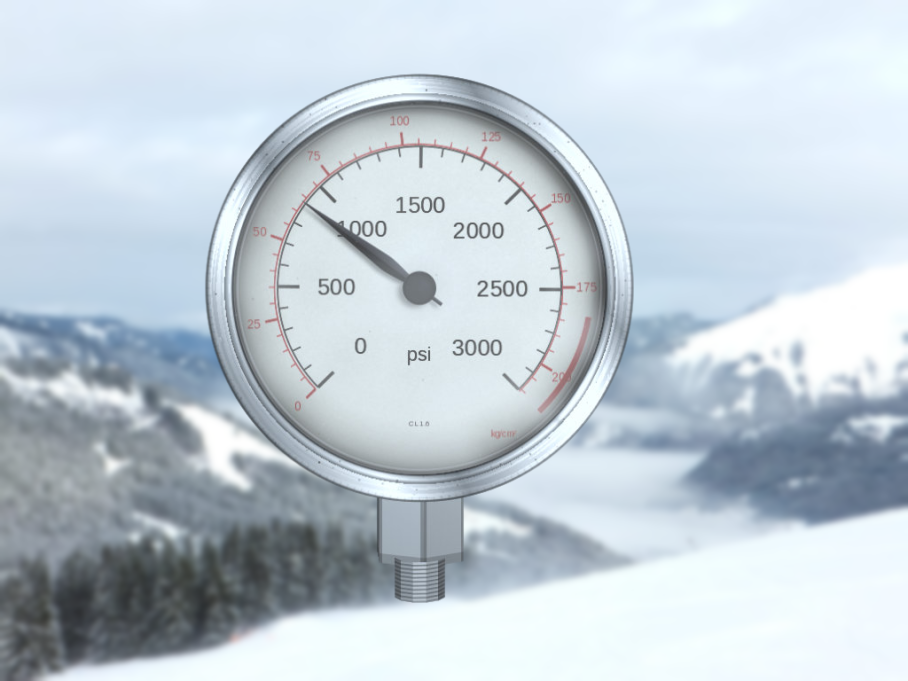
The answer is 900 psi
